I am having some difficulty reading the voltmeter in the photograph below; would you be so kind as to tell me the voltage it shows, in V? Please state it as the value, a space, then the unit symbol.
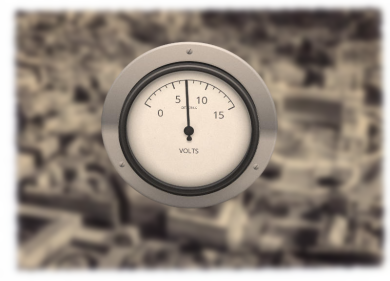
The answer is 7 V
